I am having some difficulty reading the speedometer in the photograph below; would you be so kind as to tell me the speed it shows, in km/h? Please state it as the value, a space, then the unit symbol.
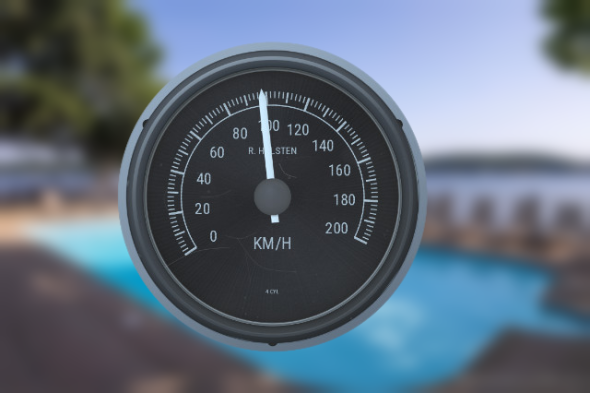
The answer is 98 km/h
